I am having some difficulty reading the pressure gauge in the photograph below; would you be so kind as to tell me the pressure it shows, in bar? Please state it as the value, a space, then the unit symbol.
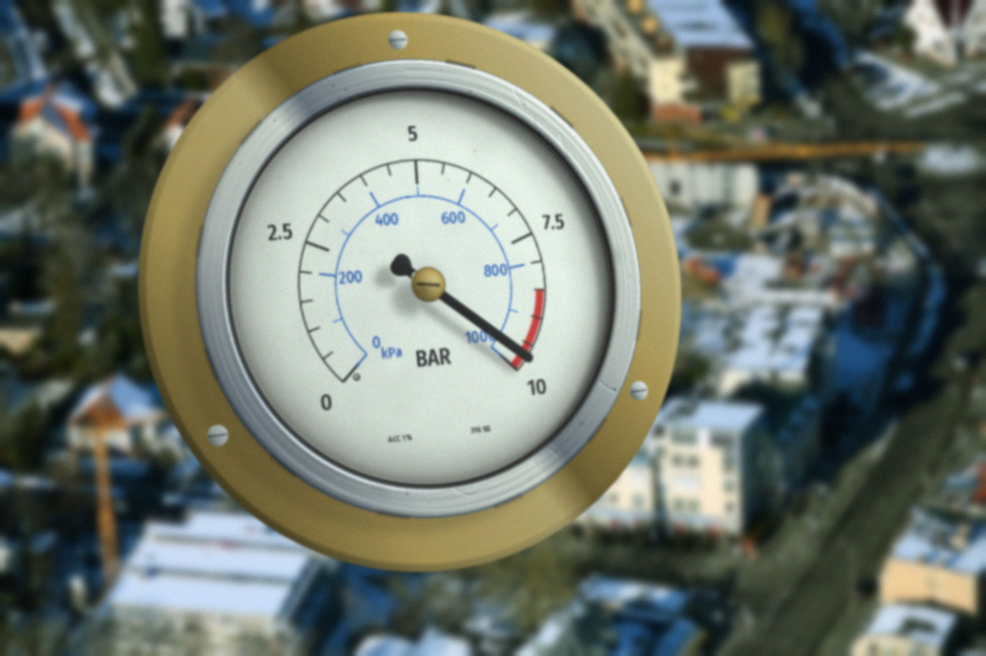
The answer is 9.75 bar
